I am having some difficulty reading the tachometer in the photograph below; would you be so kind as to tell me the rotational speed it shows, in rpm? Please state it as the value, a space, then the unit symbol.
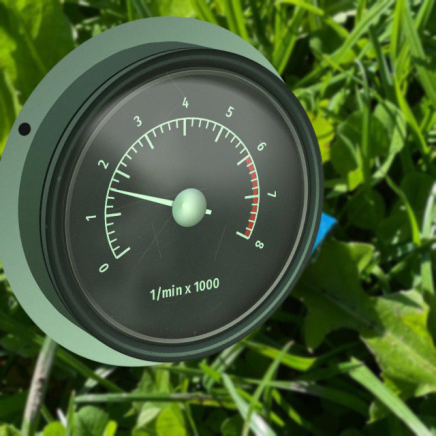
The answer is 1600 rpm
